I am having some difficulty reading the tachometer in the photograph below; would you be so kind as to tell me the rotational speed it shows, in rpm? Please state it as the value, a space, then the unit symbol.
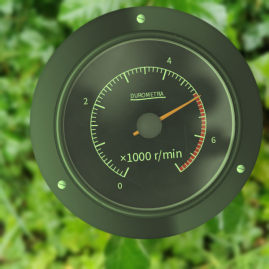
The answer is 5000 rpm
